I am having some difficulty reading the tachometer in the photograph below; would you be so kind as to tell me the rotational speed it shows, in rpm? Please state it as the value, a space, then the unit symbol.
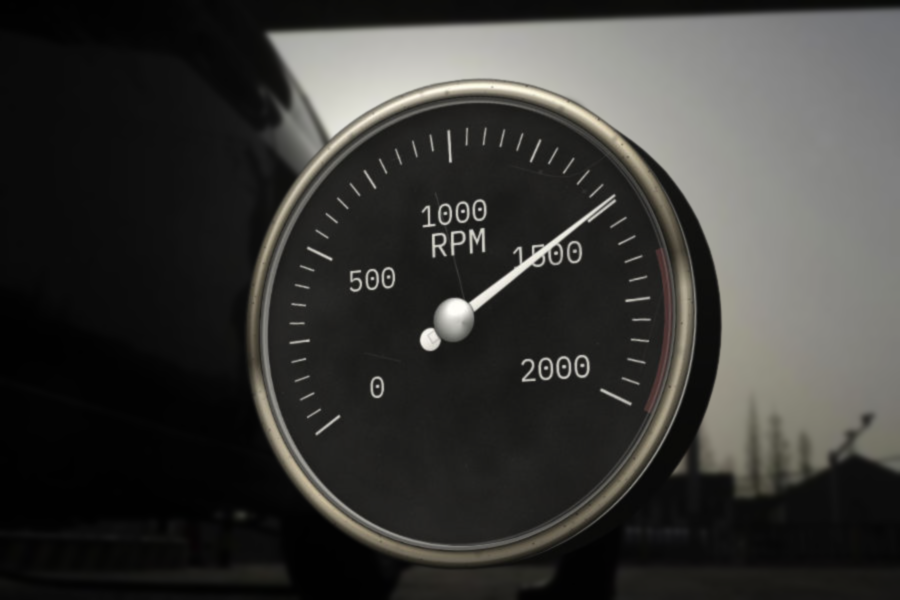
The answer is 1500 rpm
